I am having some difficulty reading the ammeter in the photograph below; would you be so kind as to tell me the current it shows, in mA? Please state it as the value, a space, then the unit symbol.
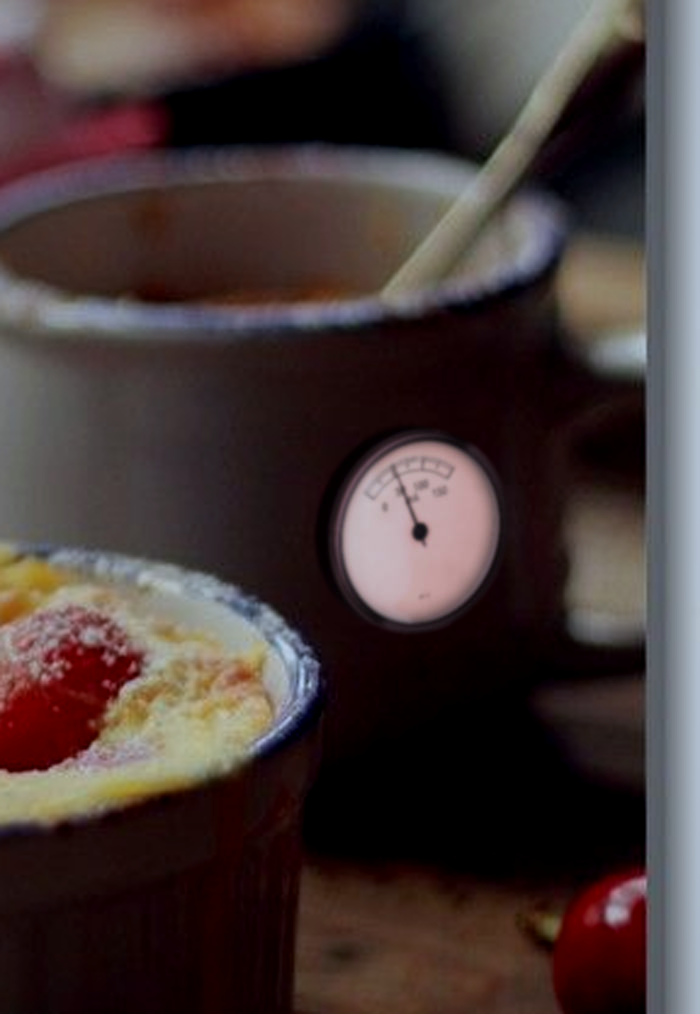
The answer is 50 mA
